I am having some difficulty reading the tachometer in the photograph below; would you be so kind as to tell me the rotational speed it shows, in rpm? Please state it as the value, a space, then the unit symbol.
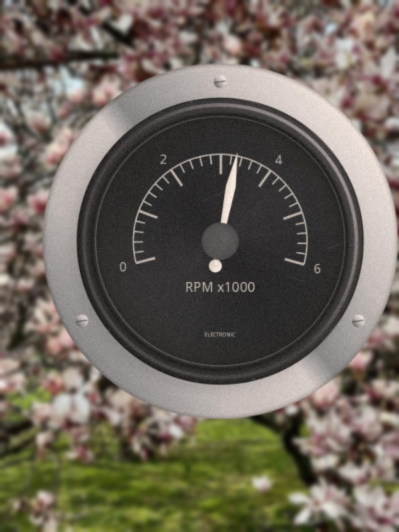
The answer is 3300 rpm
